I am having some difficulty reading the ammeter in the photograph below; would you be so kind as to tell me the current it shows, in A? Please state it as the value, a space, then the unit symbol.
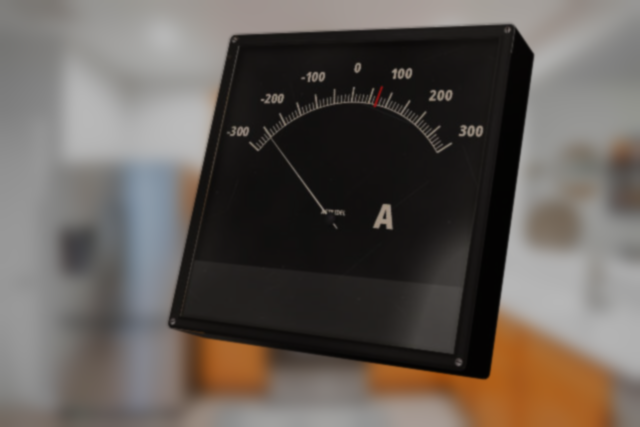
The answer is -250 A
